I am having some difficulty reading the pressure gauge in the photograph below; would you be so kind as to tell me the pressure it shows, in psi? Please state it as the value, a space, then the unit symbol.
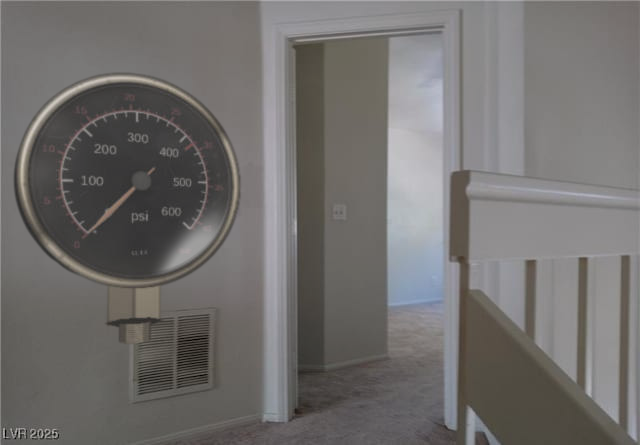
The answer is 0 psi
